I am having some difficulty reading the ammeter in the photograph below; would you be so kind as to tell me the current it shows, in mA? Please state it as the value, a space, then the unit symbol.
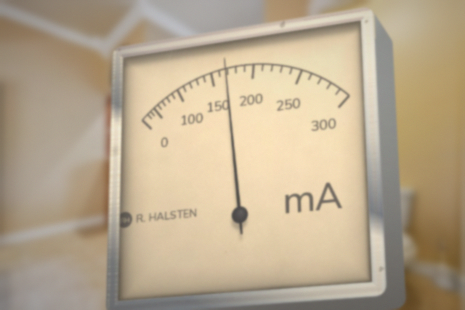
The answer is 170 mA
